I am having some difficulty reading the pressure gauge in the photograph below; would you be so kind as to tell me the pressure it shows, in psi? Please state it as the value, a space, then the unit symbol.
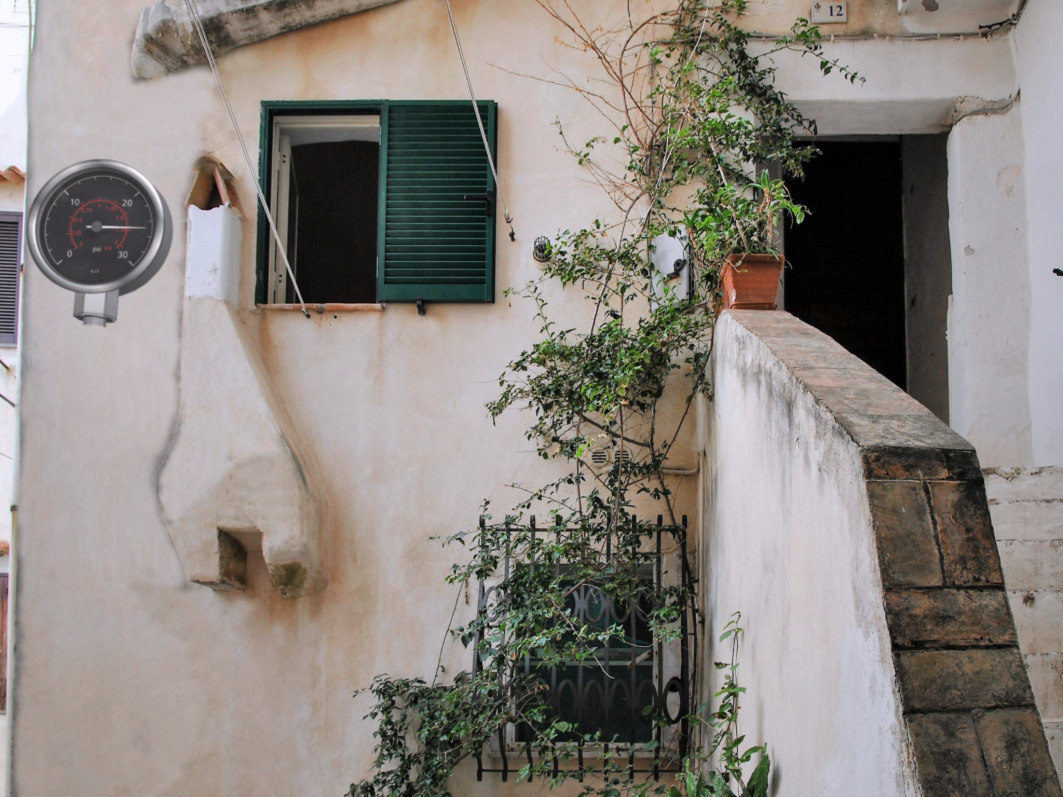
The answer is 25 psi
